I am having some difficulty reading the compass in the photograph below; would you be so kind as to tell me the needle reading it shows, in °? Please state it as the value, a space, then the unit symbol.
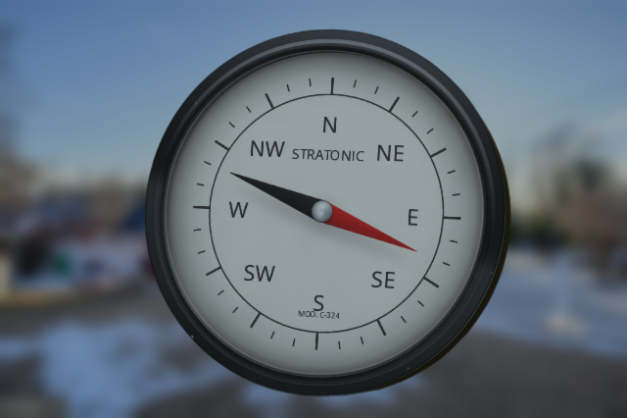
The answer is 110 °
